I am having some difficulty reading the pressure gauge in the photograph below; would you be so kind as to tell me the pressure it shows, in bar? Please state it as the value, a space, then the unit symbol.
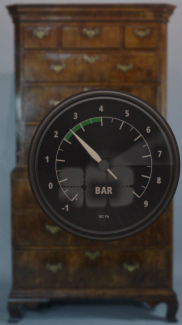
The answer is 2.5 bar
